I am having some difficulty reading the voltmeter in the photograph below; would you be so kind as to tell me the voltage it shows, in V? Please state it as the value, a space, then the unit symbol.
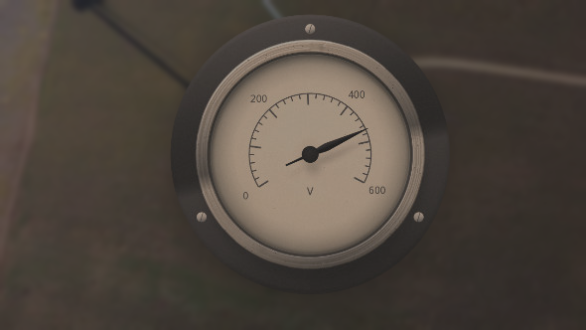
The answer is 470 V
